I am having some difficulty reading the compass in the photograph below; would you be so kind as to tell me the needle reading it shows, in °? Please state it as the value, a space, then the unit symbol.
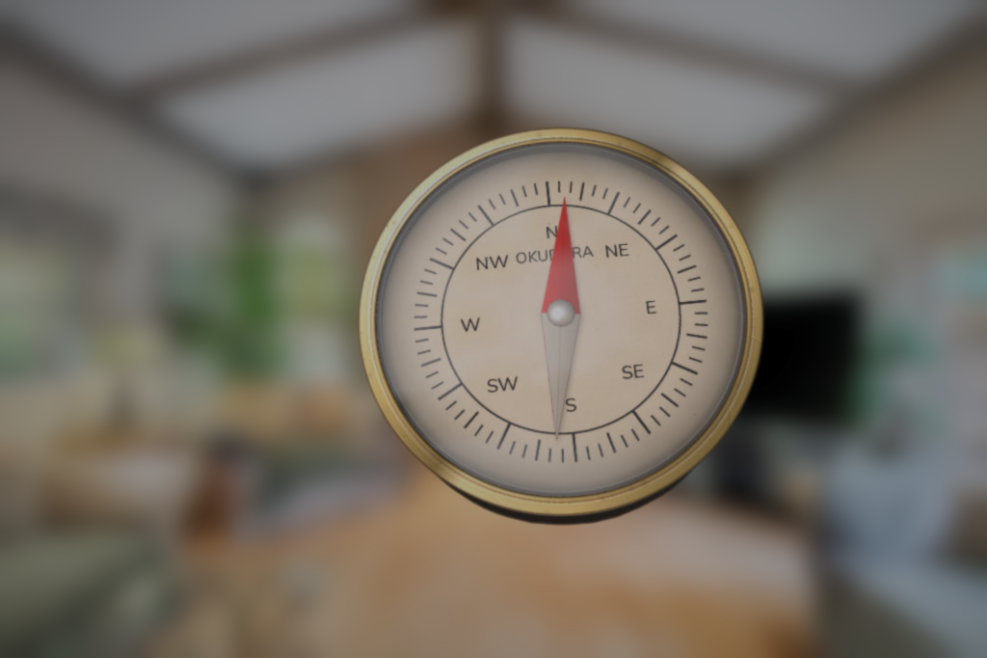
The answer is 7.5 °
